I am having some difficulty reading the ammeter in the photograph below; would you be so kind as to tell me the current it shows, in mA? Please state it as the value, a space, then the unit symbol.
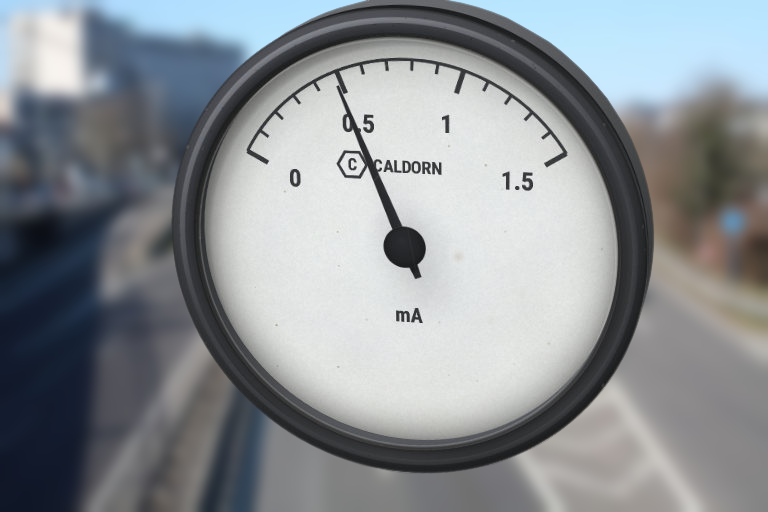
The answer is 0.5 mA
